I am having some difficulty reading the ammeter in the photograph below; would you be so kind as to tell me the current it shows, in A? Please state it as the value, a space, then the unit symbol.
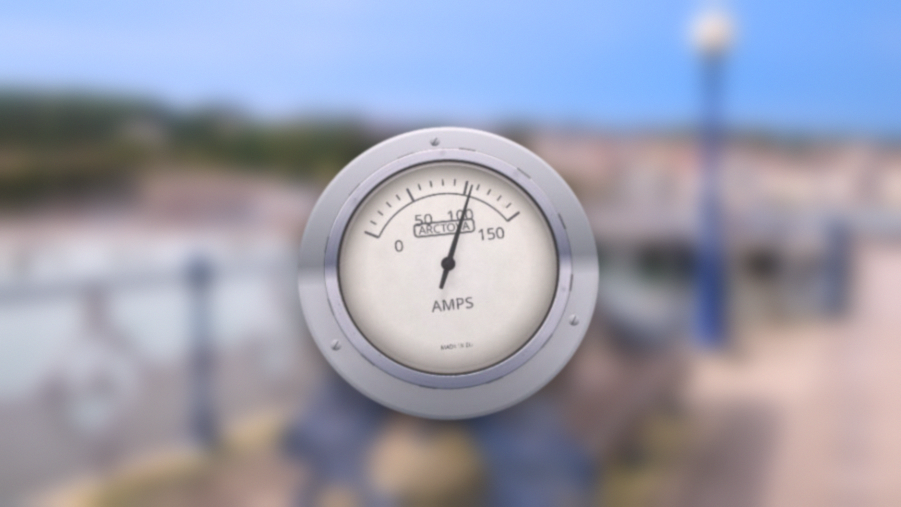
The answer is 105 A
